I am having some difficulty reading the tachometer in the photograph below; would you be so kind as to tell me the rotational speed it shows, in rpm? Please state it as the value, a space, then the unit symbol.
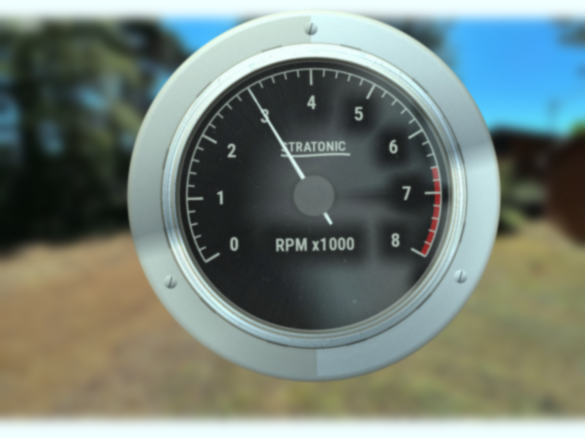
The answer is 3000 rpm
